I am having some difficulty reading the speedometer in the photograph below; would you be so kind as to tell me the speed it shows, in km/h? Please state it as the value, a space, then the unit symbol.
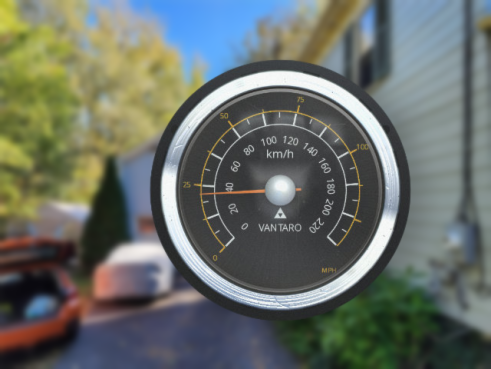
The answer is 35 km/h
